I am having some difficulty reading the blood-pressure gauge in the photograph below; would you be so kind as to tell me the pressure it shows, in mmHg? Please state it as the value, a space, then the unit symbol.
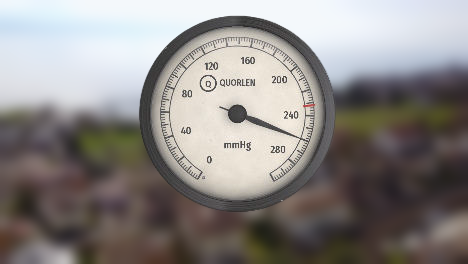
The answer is 260 mmHg
